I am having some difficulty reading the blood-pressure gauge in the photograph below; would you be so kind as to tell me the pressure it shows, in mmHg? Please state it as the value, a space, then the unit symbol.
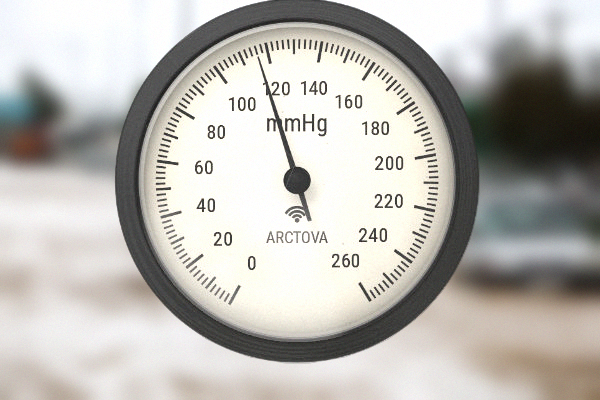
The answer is 116 mmHg
